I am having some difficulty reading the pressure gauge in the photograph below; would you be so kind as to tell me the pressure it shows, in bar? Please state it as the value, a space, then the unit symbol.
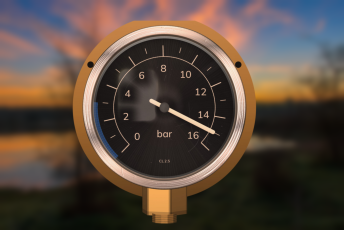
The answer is 15 bar
